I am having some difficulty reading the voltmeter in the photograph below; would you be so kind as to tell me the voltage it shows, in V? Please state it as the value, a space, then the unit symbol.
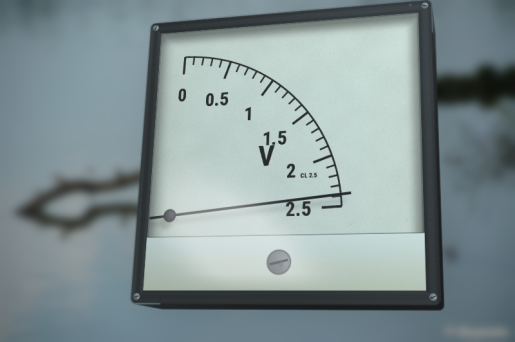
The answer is 2.4 V
